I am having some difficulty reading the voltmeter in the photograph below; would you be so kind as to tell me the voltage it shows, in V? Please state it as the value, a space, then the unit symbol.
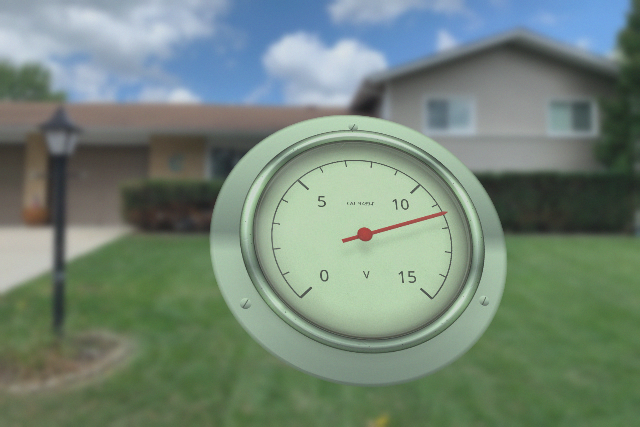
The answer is 11.5 V
